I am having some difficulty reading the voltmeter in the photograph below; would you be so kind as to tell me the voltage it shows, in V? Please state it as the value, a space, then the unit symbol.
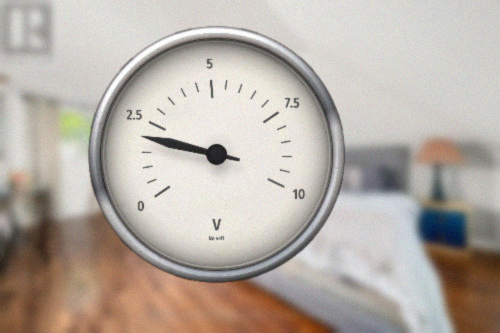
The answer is 2 V
